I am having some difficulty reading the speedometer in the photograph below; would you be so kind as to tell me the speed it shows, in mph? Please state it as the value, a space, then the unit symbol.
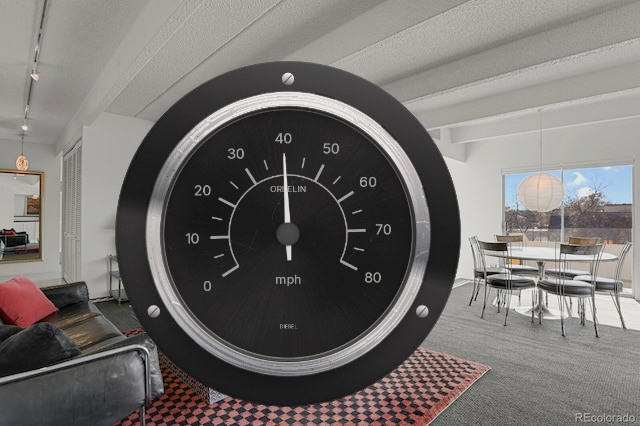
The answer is 40 mph
